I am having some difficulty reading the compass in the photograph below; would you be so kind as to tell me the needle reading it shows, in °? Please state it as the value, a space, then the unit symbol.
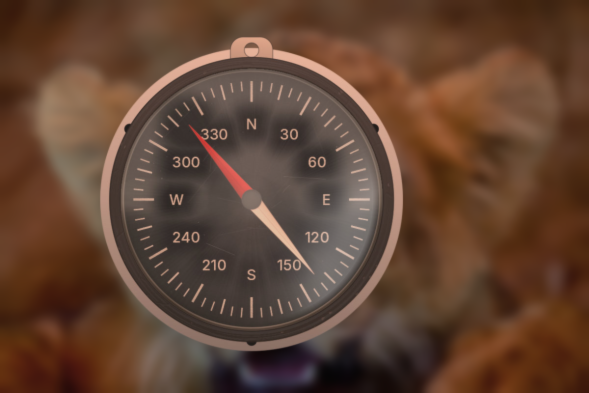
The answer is 320 °
